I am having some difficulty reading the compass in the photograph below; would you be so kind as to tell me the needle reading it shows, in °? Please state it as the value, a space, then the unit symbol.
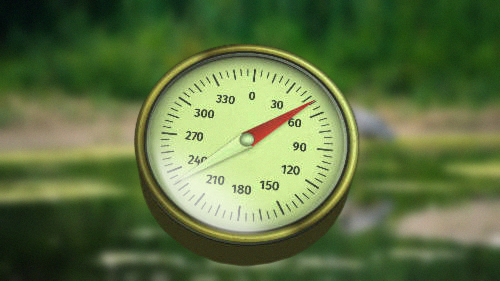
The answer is 50 °
